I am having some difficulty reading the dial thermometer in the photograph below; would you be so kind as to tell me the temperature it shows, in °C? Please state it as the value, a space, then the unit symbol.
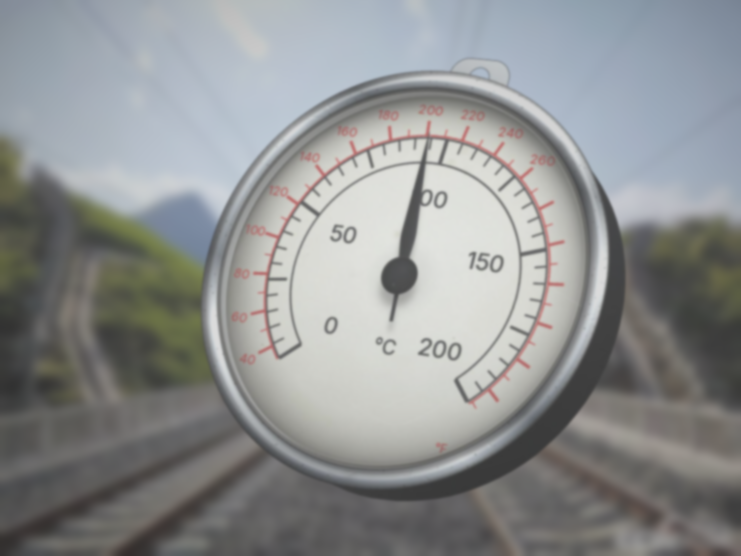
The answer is 95 °C
